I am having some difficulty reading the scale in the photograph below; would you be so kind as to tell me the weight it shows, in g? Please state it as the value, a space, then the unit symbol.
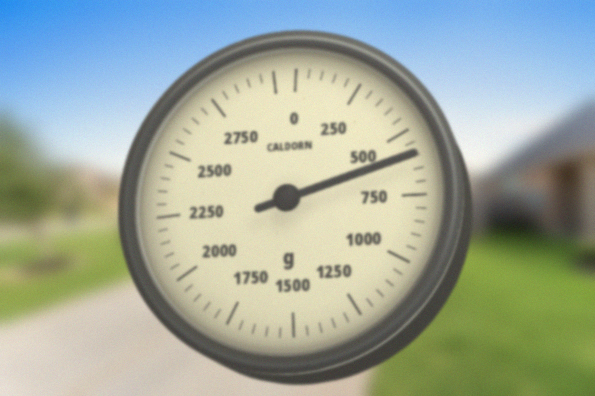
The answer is 600 g
